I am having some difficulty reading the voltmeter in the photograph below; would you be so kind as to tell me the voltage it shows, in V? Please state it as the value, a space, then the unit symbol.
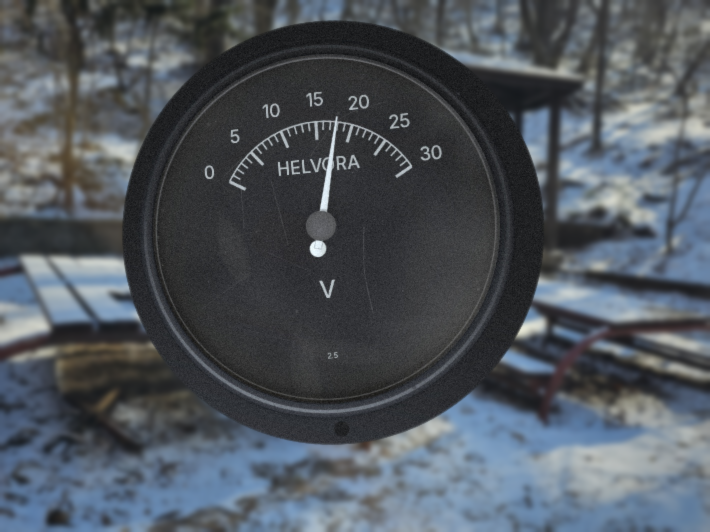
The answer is 18 V
